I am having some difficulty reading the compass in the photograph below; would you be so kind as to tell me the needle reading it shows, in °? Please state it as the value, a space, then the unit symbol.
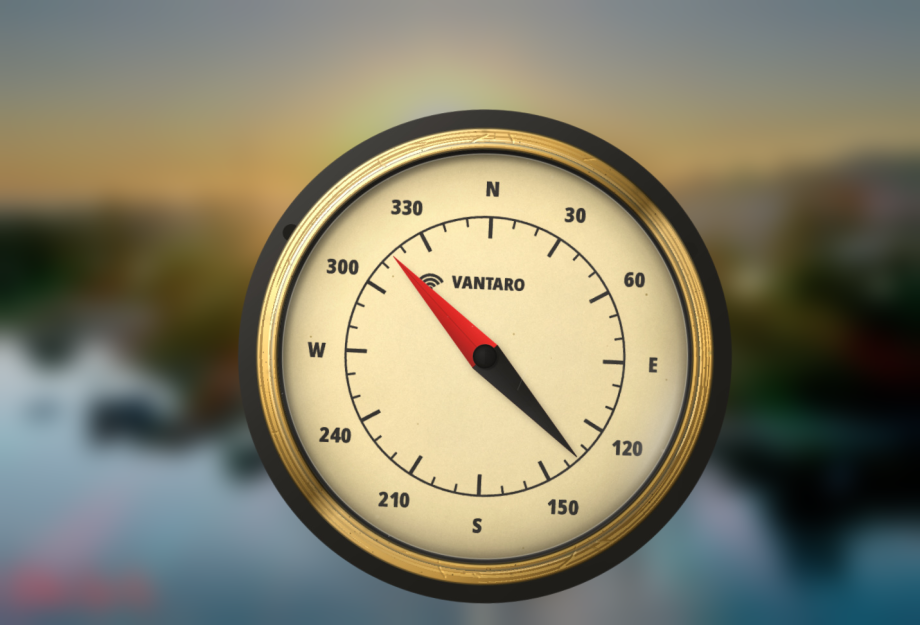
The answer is 315 °
